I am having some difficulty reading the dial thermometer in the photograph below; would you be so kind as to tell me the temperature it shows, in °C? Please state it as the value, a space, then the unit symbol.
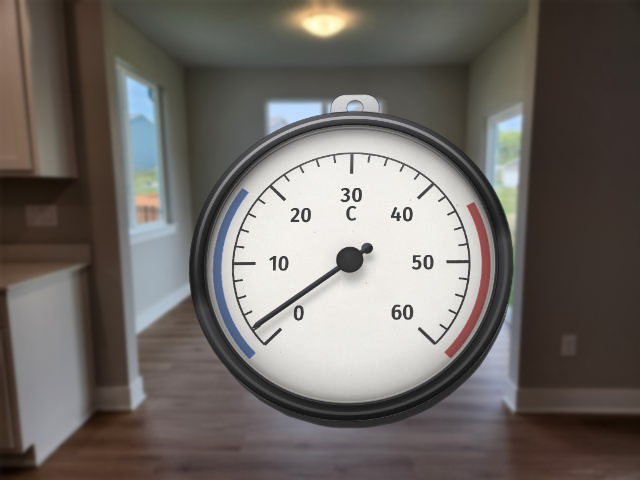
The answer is 2 °C
